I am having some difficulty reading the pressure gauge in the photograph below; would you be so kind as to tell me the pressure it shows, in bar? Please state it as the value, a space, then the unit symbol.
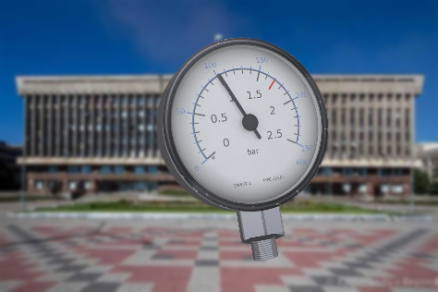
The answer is 1 bar
